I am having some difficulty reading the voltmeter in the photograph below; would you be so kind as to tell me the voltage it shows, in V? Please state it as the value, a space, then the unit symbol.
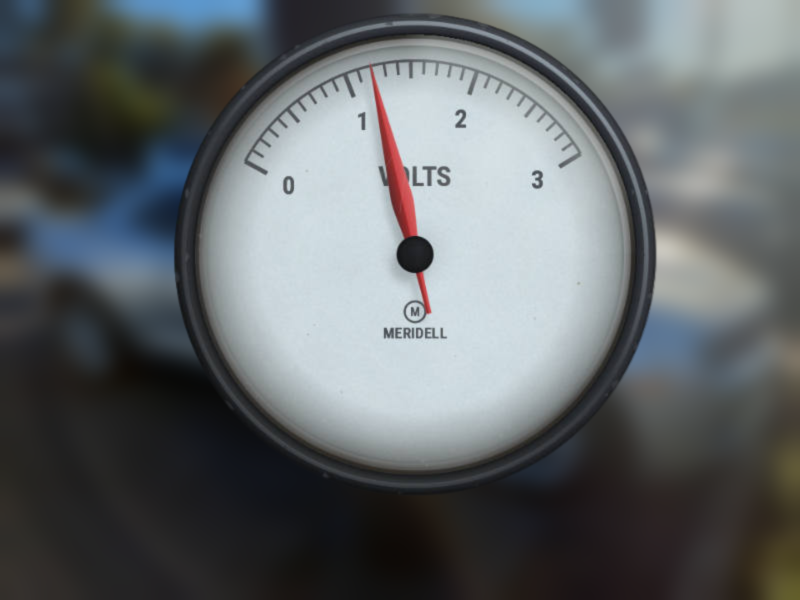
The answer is 1.2 V
